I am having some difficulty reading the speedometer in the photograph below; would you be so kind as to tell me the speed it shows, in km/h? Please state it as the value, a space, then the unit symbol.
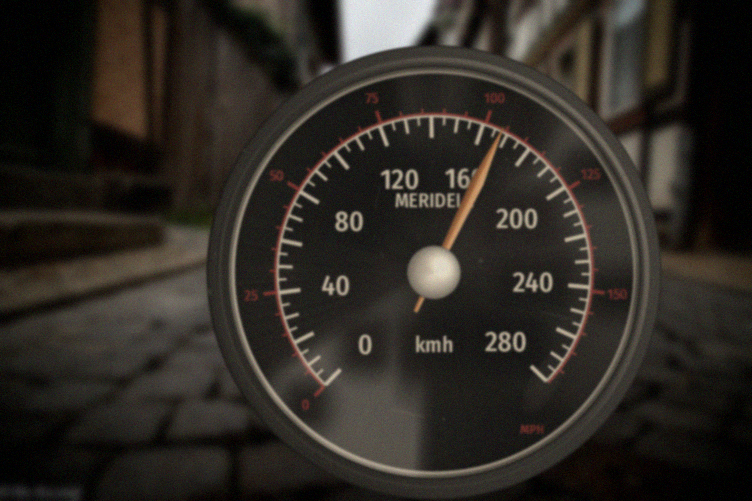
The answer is 167.5 km/h
